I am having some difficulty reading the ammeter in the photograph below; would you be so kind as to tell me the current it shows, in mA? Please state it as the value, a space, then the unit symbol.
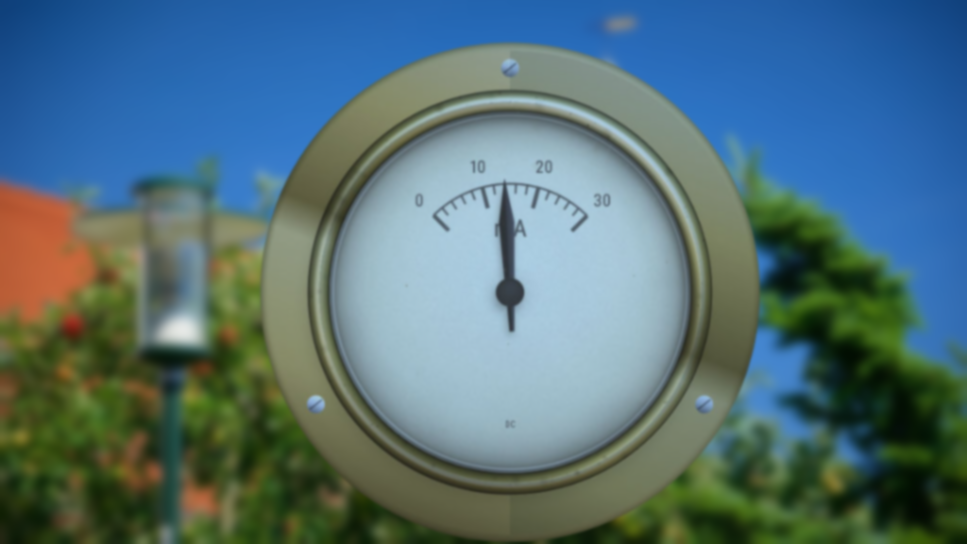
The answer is 14 mA
